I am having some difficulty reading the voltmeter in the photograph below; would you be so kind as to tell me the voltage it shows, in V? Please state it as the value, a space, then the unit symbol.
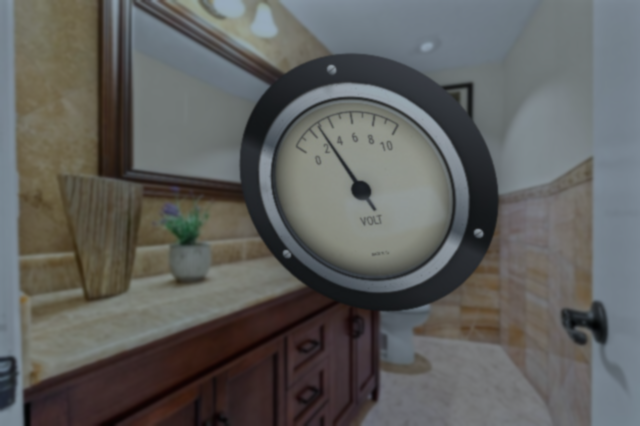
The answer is 3 V
